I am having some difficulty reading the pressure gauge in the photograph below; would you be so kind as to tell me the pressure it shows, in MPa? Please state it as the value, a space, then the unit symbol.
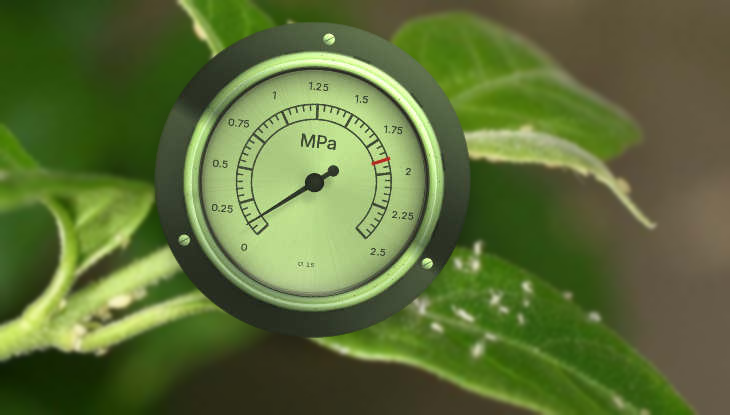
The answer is 0.1 MPa
